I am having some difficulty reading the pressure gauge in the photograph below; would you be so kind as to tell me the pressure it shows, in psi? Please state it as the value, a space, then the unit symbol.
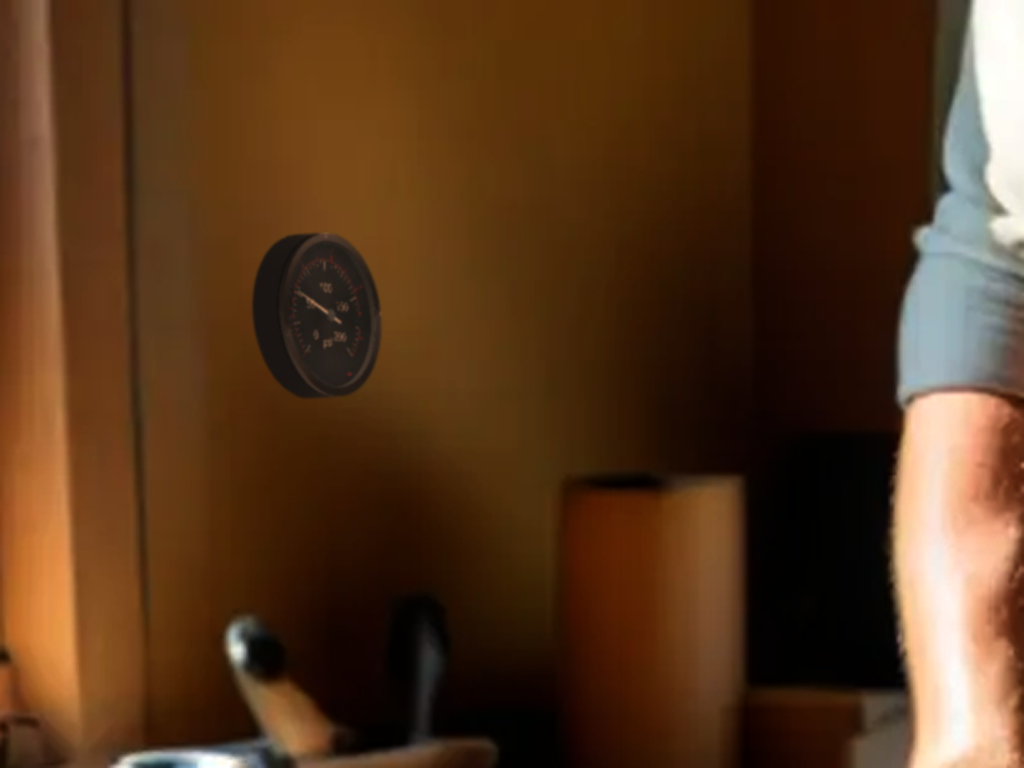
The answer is 50 psi
